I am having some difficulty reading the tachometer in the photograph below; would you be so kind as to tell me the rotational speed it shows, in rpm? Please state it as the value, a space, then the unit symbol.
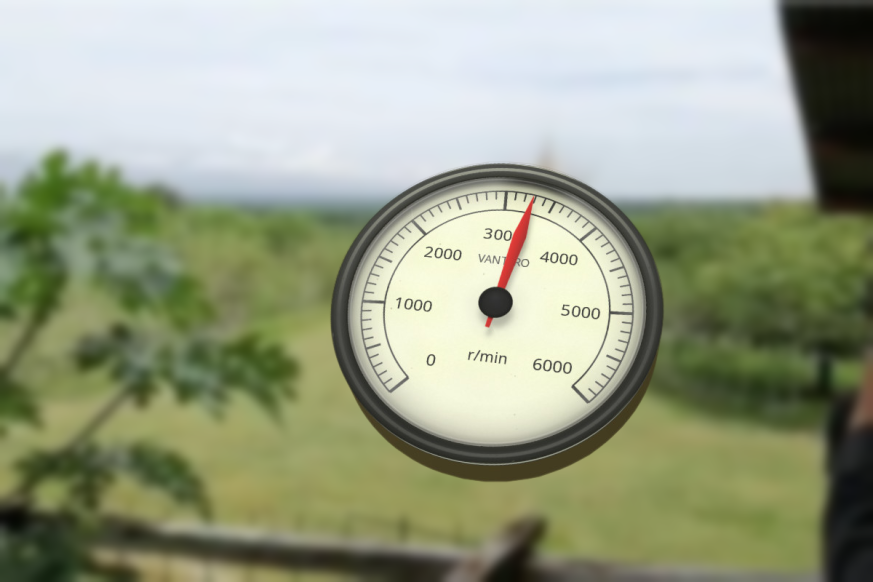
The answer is 3300 rpm
